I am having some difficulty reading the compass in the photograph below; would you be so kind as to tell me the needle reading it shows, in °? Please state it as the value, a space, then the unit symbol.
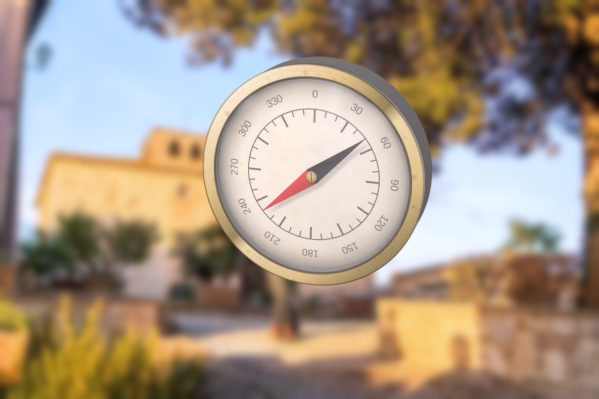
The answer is 230 °
